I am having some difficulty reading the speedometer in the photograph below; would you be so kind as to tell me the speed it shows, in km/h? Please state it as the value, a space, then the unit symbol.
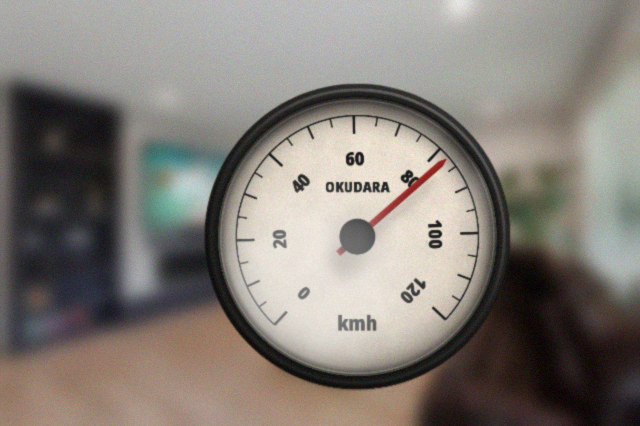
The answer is 82.5 km/h
